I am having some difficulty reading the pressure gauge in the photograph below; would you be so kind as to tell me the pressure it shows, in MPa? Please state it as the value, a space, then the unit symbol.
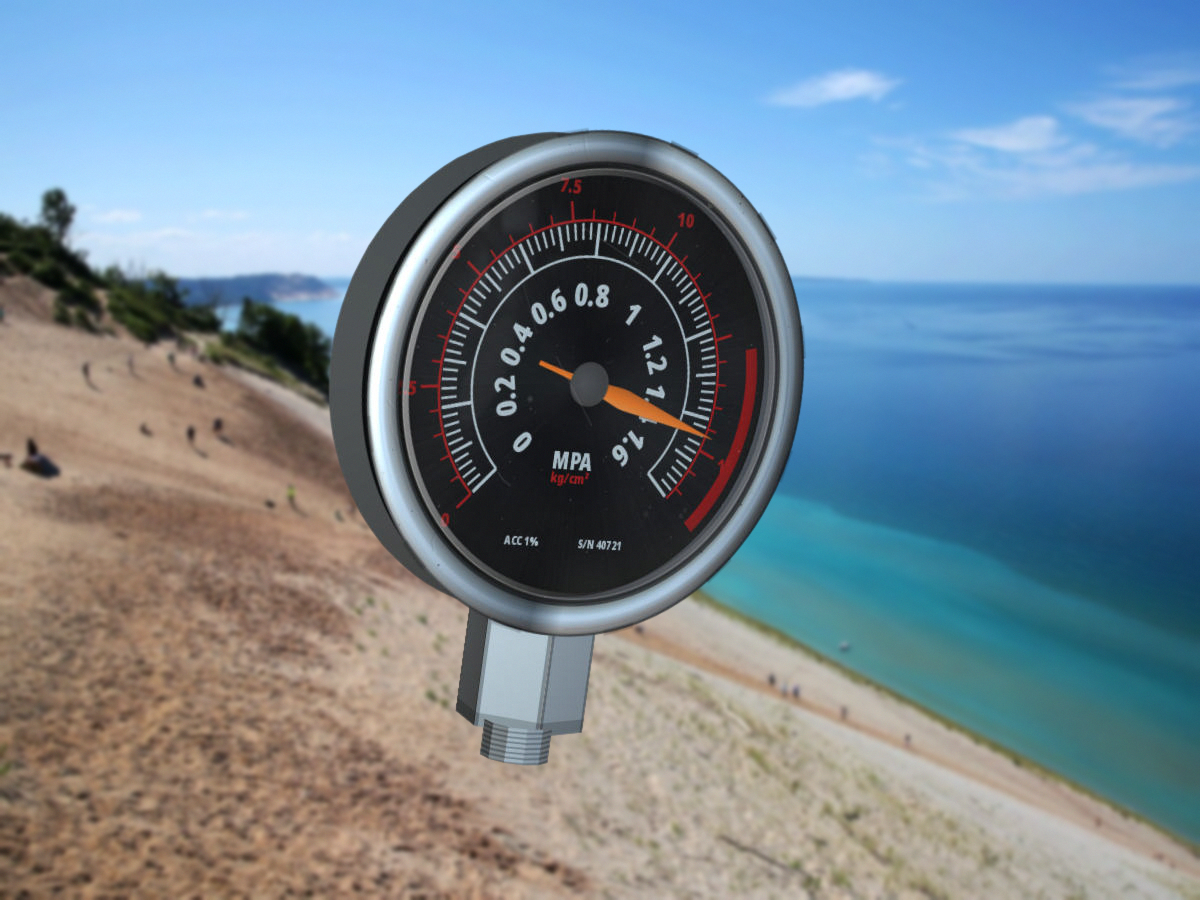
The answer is 1.44 MPa
